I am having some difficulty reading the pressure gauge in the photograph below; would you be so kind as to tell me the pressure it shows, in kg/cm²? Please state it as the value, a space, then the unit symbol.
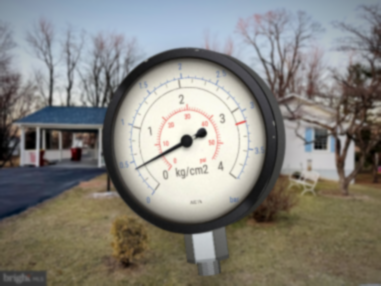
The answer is 0.4 kg/cm²
